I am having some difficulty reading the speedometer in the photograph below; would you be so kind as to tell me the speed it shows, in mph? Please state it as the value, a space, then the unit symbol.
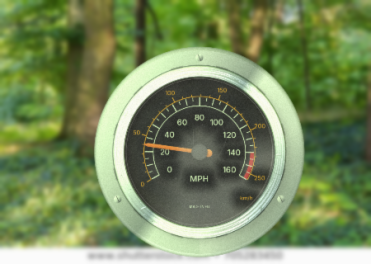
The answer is 25 mph
